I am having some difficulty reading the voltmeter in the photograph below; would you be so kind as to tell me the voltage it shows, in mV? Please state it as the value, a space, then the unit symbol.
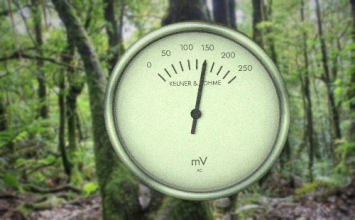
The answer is 150 mV
